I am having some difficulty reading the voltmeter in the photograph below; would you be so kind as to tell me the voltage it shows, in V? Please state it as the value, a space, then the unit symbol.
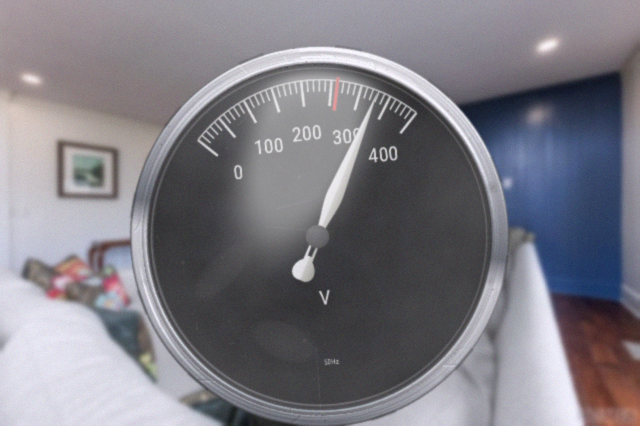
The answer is 330 V
